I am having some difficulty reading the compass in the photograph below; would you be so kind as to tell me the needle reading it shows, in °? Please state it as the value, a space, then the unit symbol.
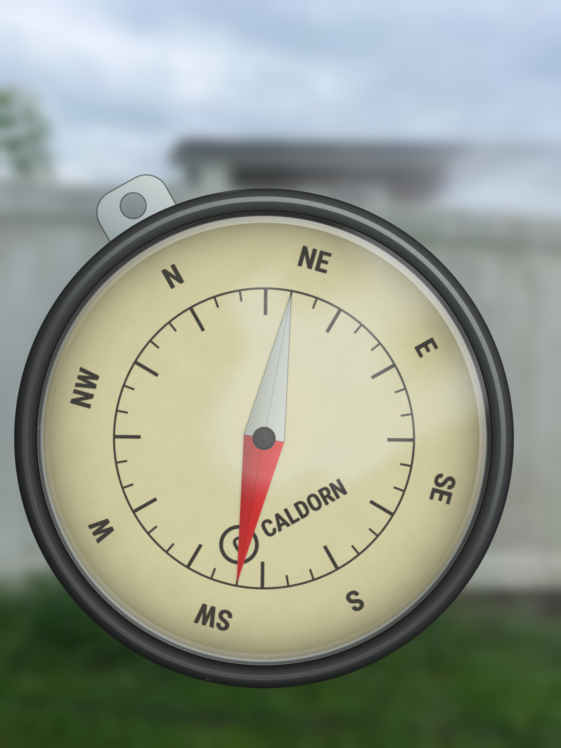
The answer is 220 °
